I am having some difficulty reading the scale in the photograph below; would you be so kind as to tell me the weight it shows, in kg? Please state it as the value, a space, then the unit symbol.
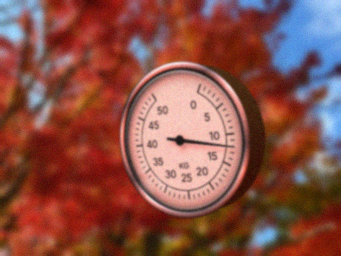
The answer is 12 kg
